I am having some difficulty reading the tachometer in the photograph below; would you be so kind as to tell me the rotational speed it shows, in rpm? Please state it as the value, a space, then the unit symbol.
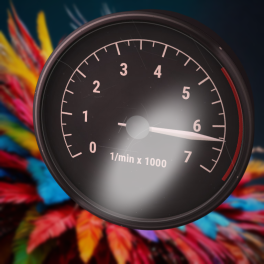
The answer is 6250 rpm
